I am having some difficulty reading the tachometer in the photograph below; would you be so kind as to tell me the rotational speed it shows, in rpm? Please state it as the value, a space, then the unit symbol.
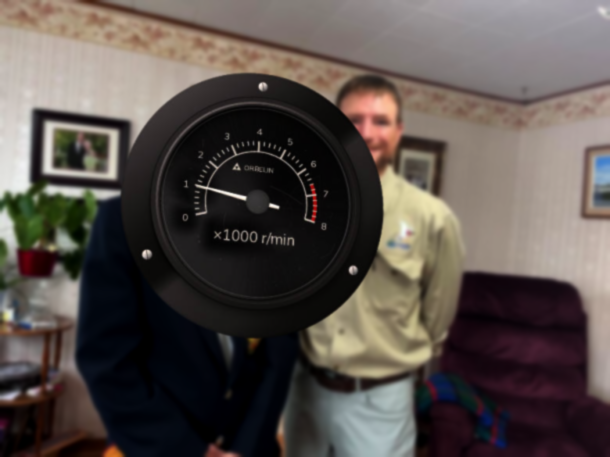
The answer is 1000 rpm
